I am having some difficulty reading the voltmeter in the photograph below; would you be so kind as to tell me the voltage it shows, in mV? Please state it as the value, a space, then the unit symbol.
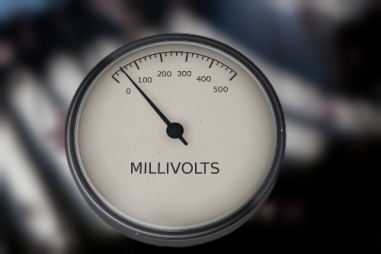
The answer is 40 mV
